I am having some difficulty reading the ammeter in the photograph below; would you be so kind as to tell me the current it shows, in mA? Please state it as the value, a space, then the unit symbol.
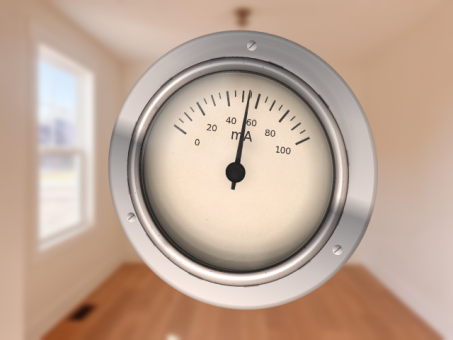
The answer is 55 mA
